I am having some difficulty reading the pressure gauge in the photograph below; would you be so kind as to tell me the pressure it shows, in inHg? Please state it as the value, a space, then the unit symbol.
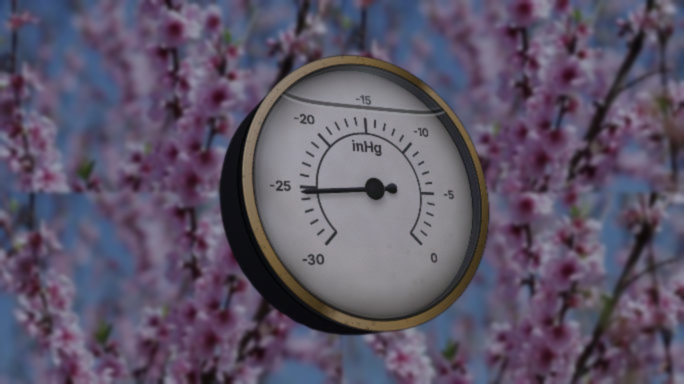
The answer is -25.5 inHg
